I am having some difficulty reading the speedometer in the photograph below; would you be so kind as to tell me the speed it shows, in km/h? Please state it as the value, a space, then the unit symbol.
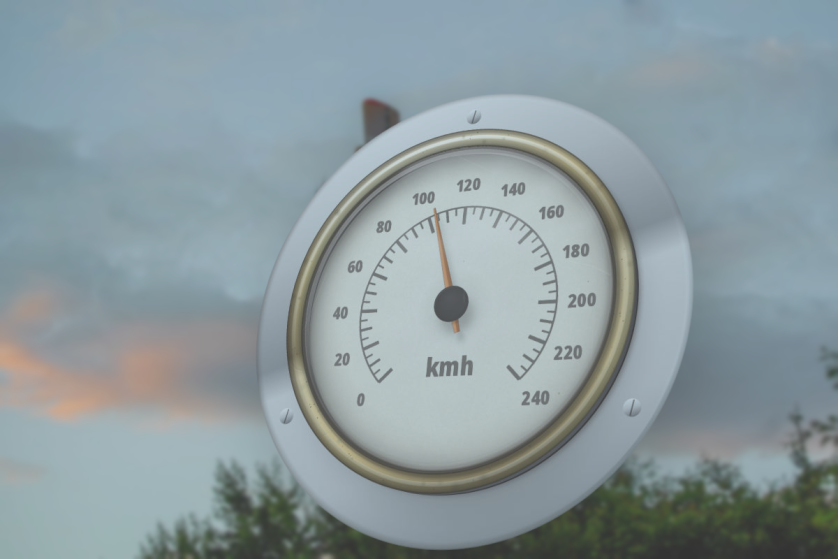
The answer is 105 km/h
